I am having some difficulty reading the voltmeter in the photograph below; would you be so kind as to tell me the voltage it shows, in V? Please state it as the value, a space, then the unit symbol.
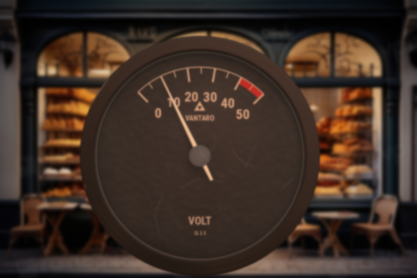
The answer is 10 V
